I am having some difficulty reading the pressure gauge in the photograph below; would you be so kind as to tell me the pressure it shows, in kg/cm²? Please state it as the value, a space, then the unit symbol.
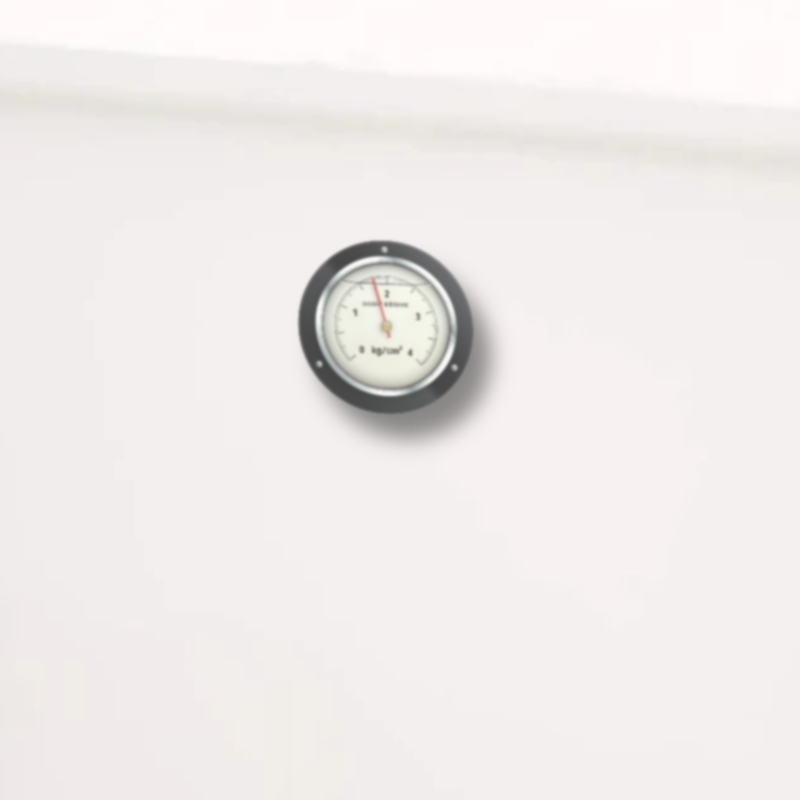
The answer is 1.75 kg/cm²
